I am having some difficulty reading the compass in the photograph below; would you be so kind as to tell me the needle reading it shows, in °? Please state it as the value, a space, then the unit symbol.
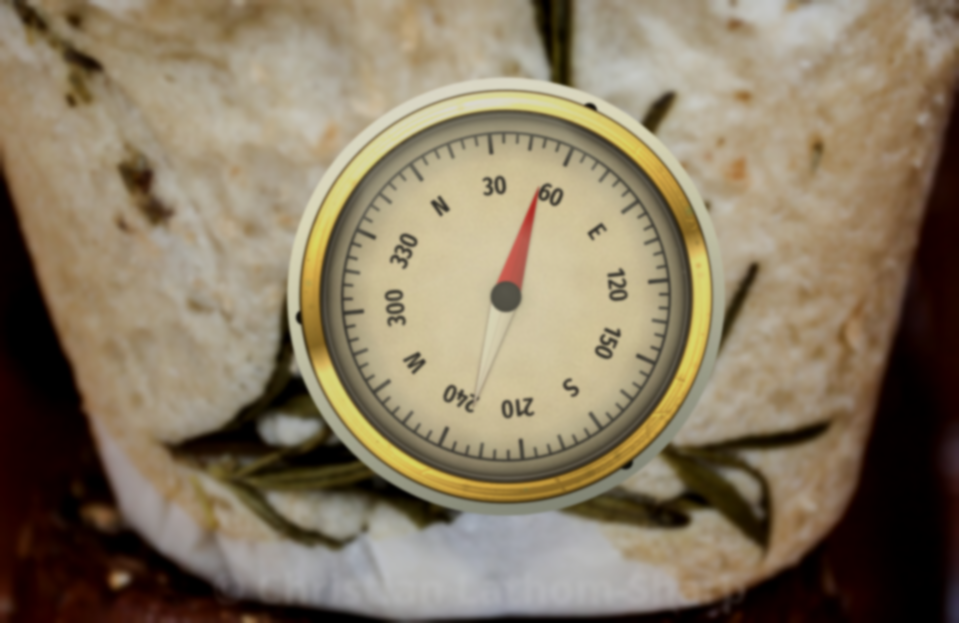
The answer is 52.5 °
